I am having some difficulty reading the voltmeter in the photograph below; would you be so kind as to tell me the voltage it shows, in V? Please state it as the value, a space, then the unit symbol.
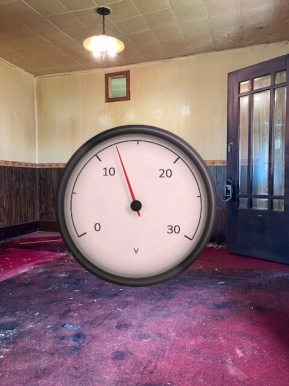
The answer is 12.5 V
